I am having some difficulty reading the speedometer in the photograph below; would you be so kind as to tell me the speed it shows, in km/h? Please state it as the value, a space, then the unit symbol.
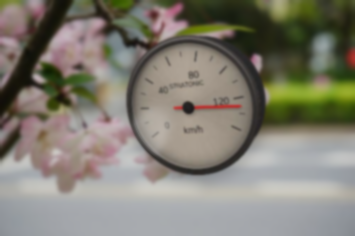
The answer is 125 km/h
